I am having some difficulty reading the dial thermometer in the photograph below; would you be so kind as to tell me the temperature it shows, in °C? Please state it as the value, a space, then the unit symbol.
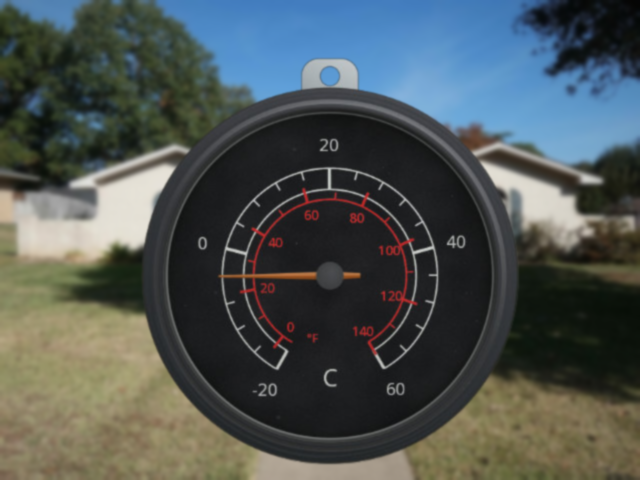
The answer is -4 °C
